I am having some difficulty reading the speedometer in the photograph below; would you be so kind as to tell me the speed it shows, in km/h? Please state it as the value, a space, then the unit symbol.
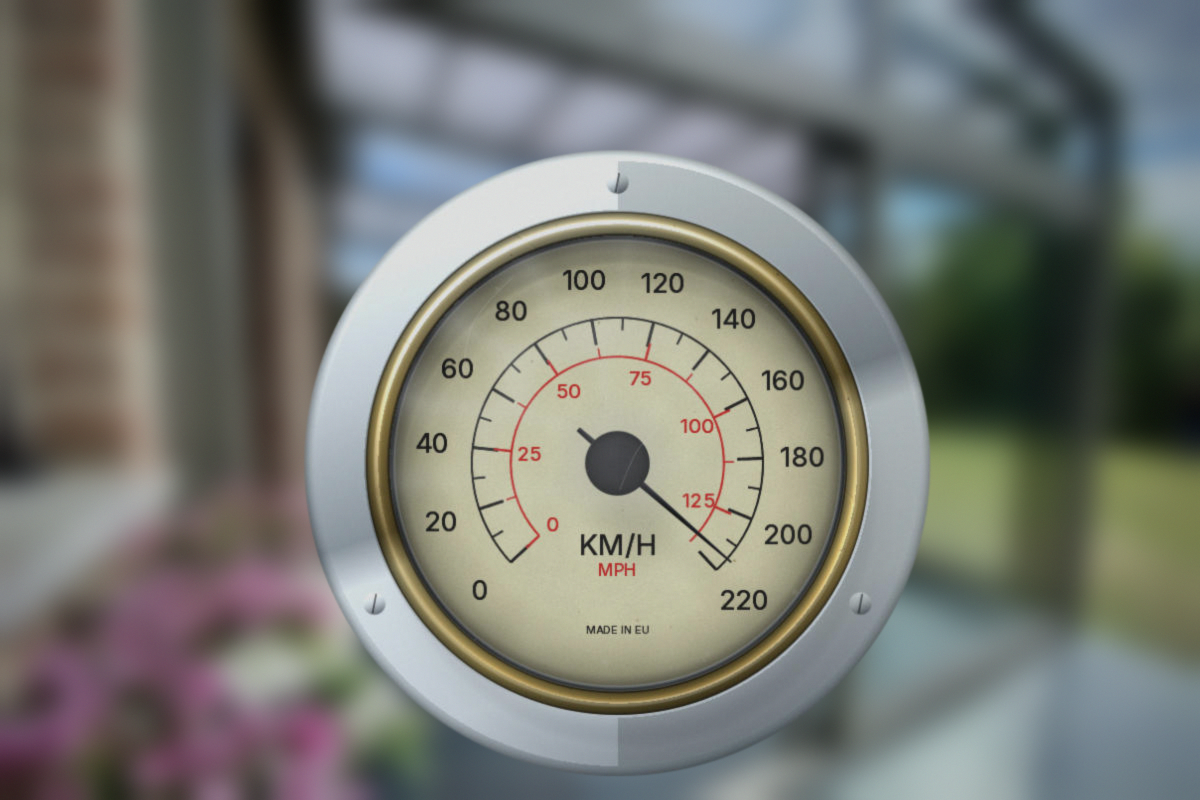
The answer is 215 km/h
